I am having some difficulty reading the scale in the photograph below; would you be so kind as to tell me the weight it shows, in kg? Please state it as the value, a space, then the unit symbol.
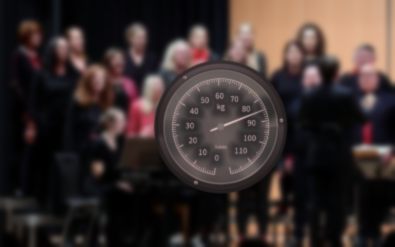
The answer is 85 kg
